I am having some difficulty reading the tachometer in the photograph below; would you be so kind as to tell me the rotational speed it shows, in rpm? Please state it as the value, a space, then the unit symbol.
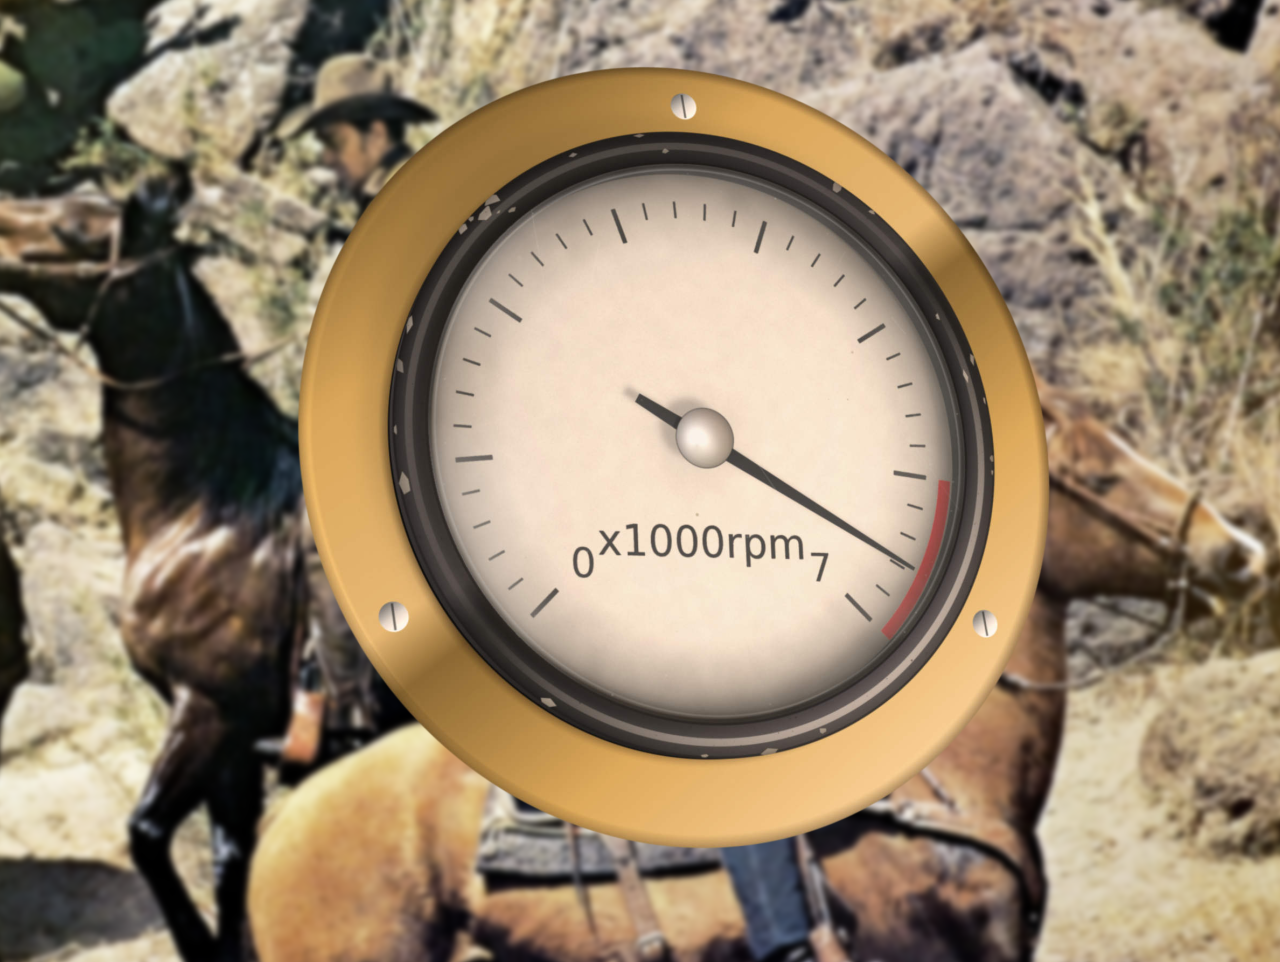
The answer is 6600 rpm
